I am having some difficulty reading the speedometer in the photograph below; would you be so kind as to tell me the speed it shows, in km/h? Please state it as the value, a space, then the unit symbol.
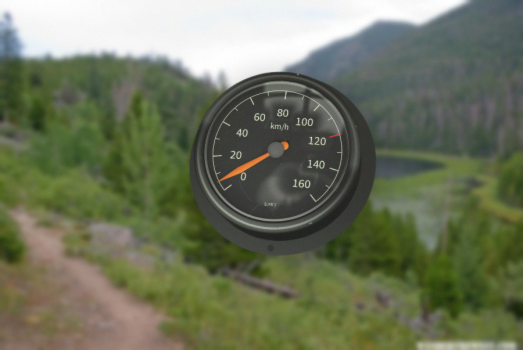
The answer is 5 km/h
